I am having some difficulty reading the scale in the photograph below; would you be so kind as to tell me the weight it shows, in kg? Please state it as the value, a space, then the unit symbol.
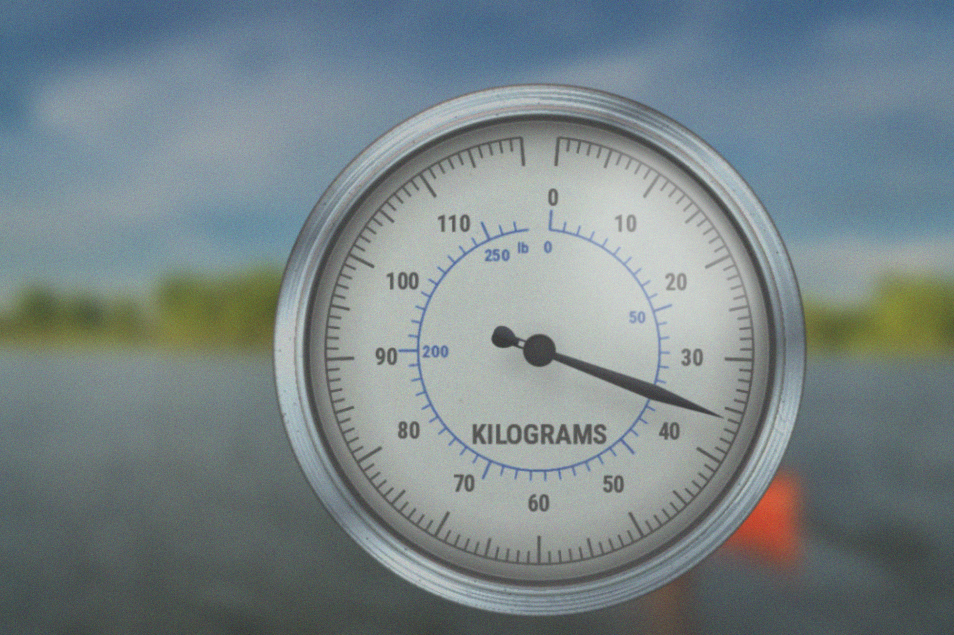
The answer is 36 kg
